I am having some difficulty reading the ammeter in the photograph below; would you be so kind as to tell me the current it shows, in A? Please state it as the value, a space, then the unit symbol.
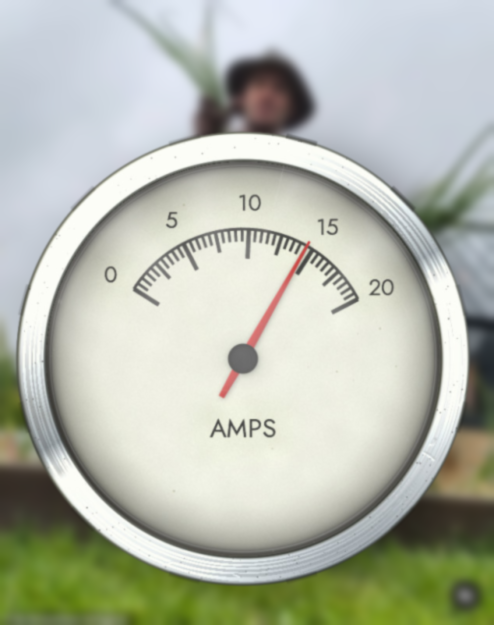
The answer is 14.5 A
